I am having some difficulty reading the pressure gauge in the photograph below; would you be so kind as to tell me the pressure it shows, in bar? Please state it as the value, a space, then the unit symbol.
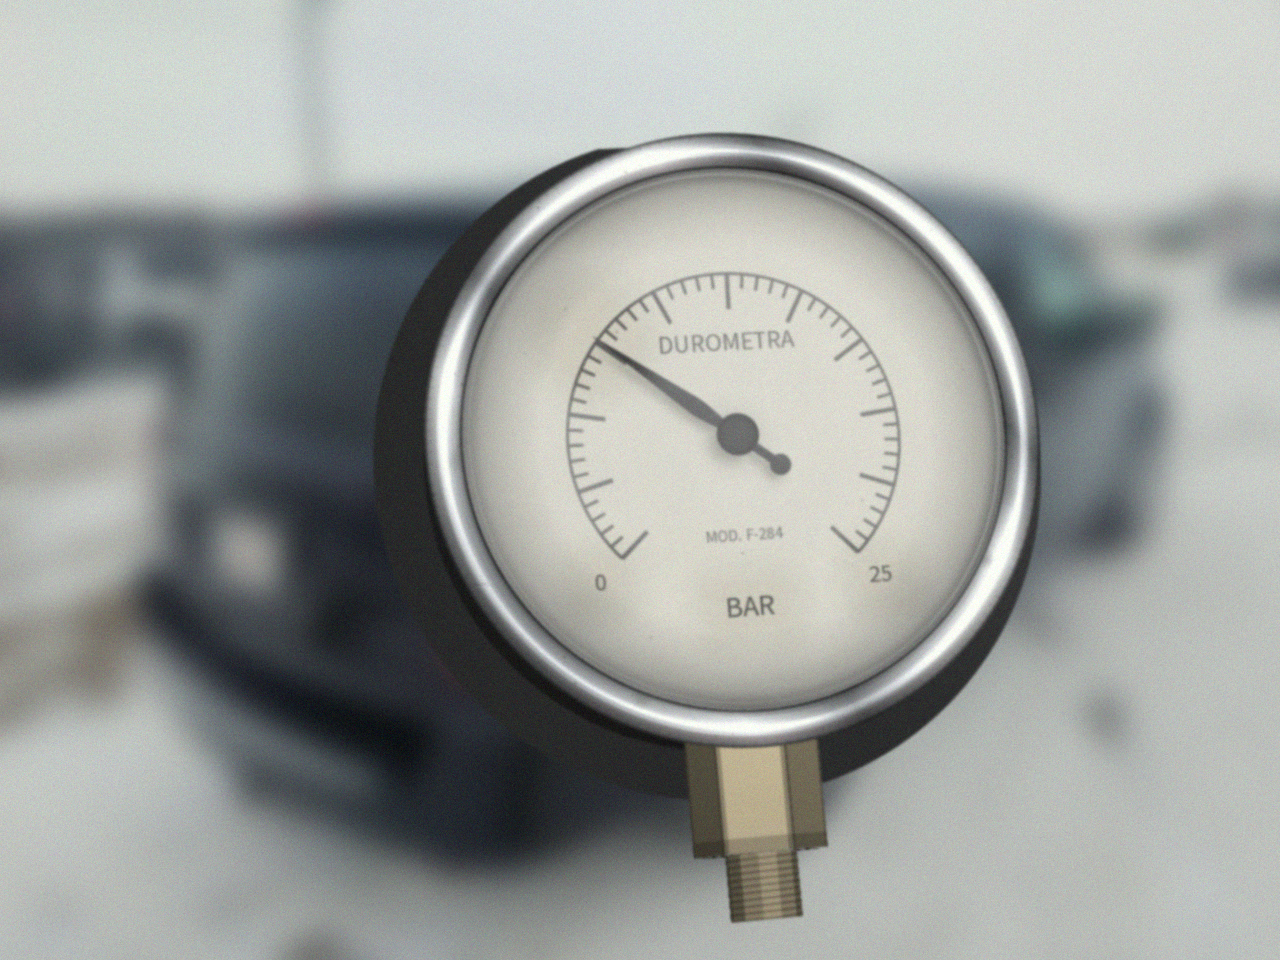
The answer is 7.5 bar
